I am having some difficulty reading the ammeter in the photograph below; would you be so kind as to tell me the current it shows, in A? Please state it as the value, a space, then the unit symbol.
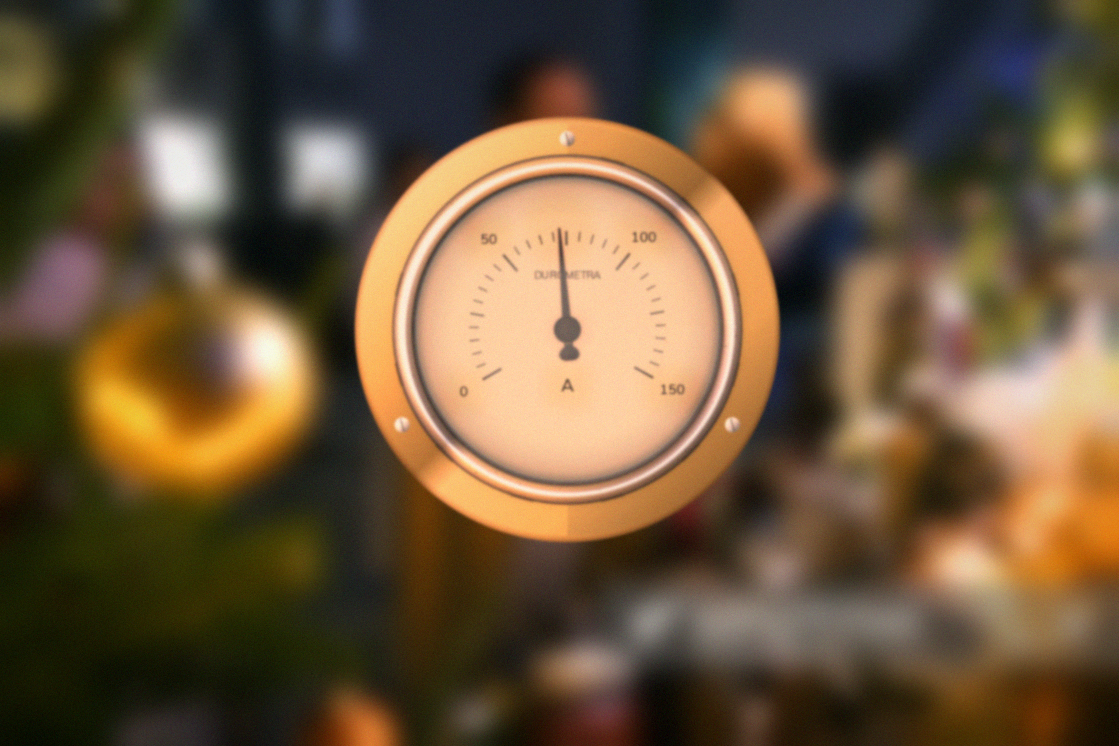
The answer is 72.5 A
